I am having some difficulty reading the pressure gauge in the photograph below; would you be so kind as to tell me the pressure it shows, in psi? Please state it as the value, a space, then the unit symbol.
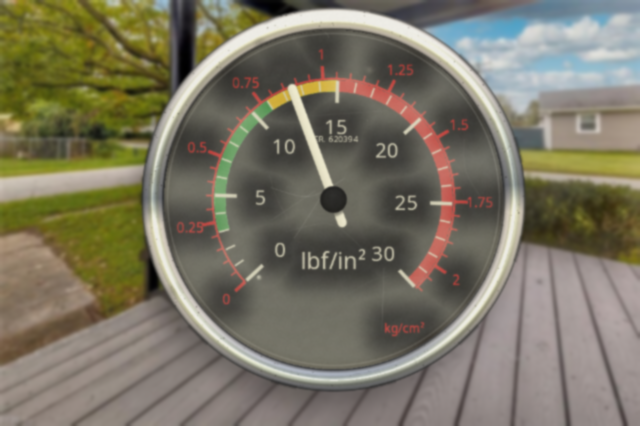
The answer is 12.5 psi
